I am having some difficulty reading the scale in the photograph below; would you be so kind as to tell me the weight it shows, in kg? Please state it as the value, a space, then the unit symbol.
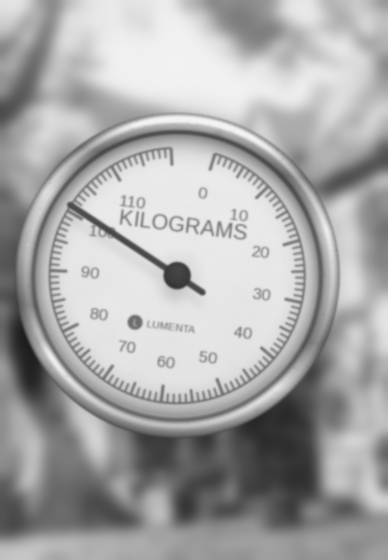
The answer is 101 kg
